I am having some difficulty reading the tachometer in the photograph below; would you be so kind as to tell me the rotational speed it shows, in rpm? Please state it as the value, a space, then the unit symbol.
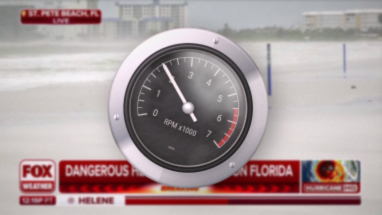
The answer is 2000 rpm
